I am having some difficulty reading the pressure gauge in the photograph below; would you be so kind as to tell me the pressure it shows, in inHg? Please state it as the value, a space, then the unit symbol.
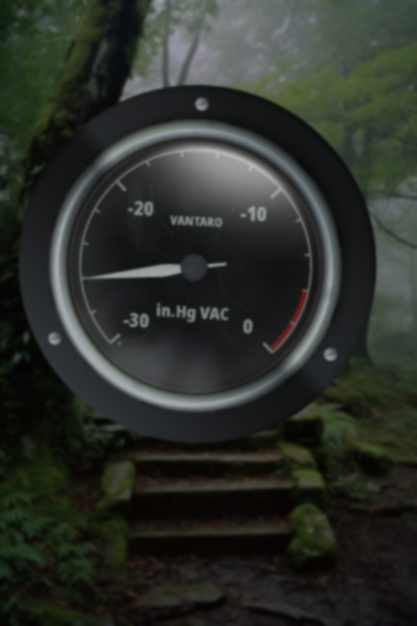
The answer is -26 inHg
